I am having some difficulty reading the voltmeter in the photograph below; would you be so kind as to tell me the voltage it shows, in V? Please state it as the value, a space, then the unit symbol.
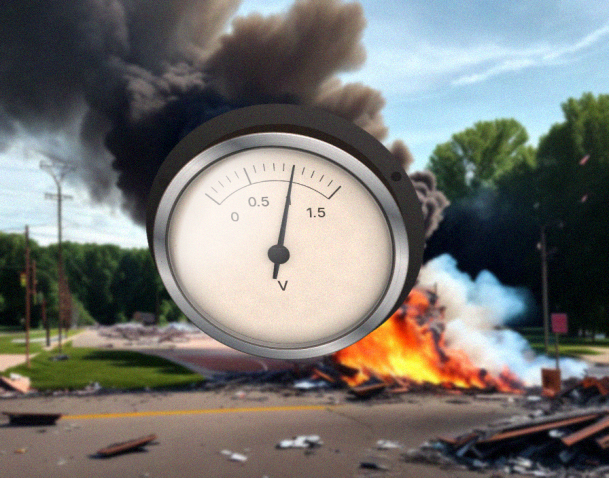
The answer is 1 V
